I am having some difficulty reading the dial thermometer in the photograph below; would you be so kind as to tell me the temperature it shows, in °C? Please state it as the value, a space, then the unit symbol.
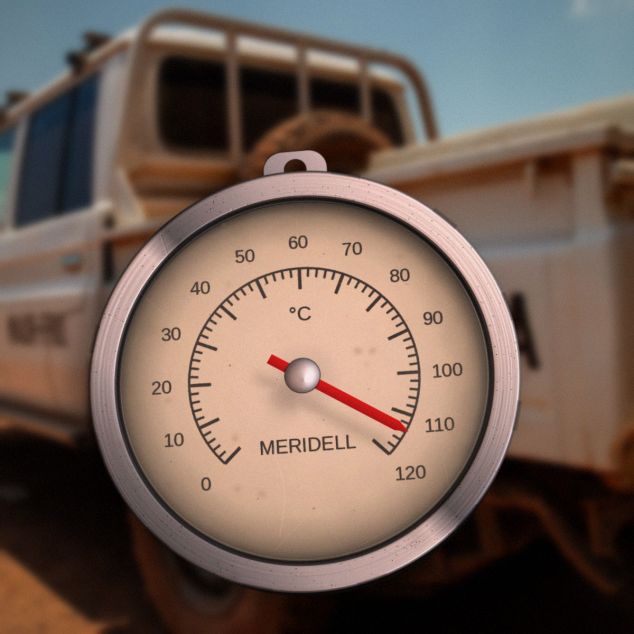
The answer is 114 °C
